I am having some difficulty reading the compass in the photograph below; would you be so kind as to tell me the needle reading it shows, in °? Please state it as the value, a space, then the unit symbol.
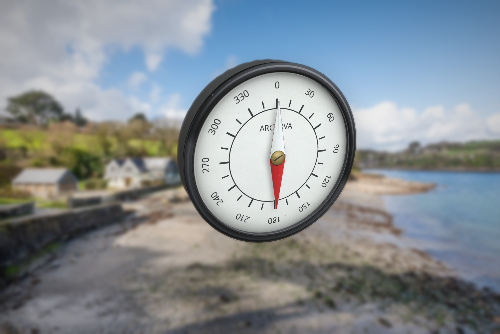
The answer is 180 °
